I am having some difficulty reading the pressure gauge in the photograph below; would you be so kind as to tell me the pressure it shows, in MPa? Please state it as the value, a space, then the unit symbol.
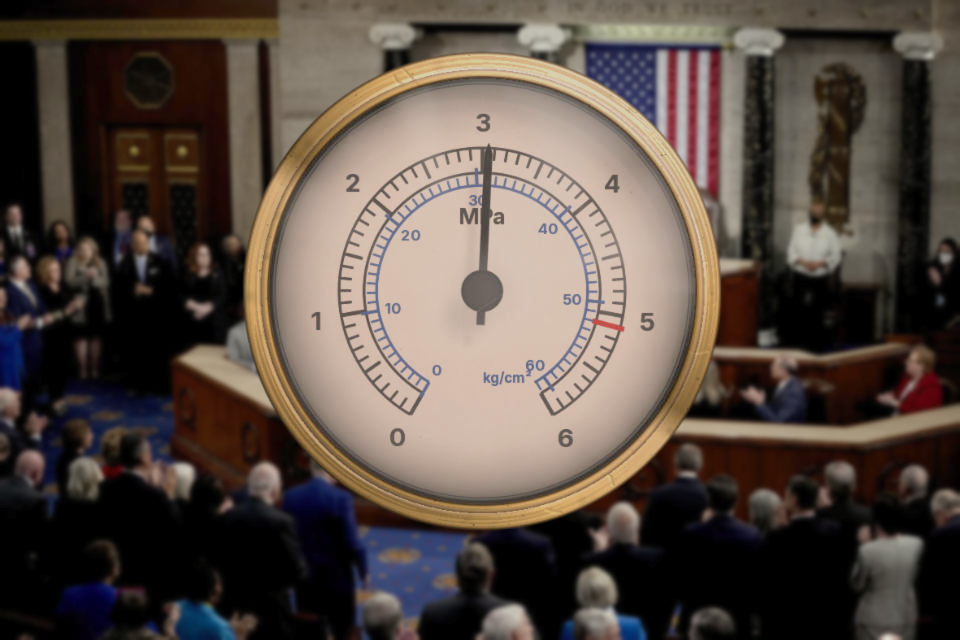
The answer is 3.05 MPa
